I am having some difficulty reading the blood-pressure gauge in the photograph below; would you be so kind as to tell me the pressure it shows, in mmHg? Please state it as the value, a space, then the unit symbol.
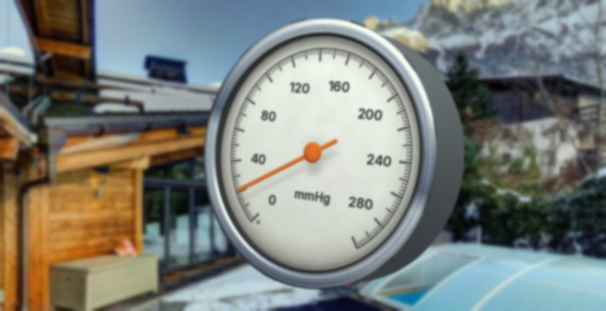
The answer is 20 mmHg
